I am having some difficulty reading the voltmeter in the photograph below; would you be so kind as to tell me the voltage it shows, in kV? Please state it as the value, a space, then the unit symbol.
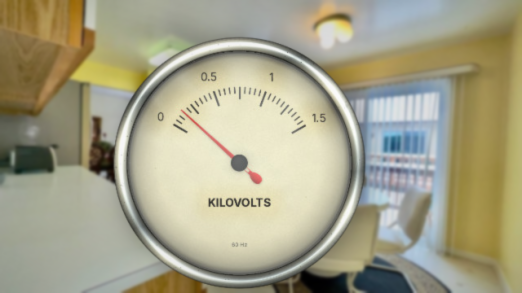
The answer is 0.15 kV
